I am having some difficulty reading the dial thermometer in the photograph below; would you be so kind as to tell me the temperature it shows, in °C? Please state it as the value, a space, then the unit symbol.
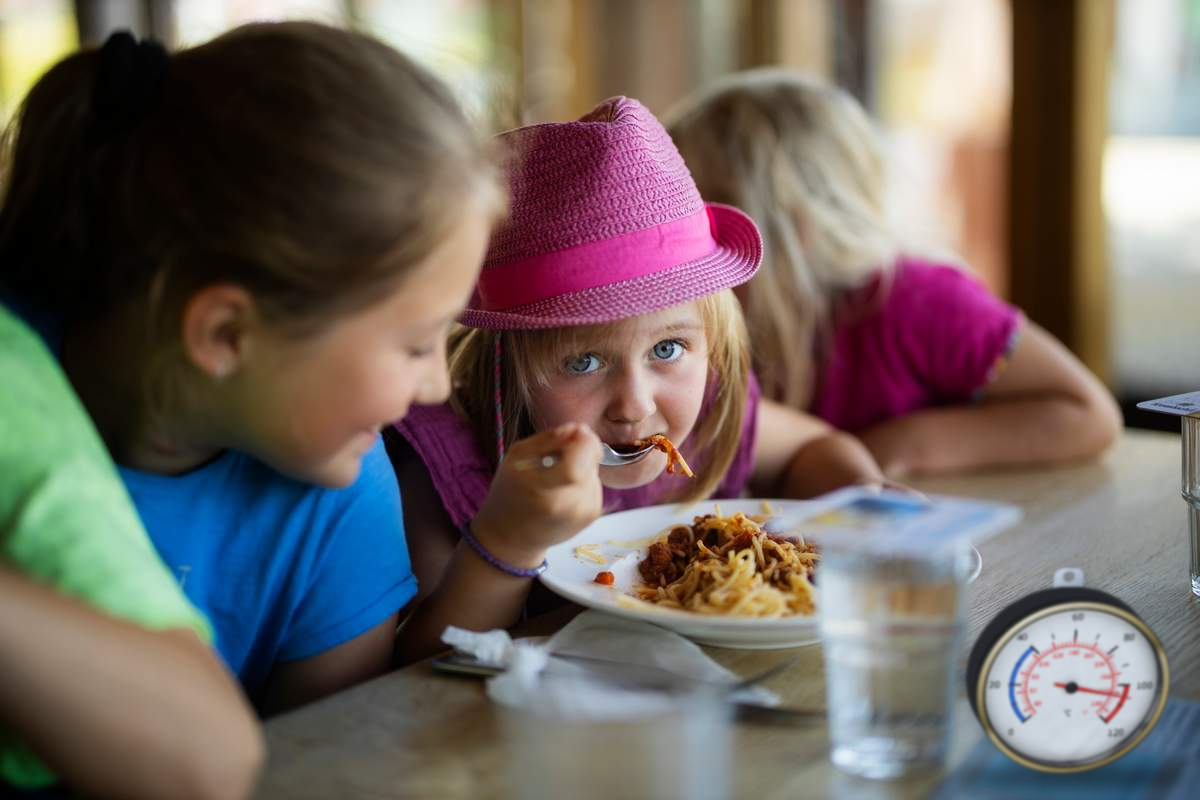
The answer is 105 °C
